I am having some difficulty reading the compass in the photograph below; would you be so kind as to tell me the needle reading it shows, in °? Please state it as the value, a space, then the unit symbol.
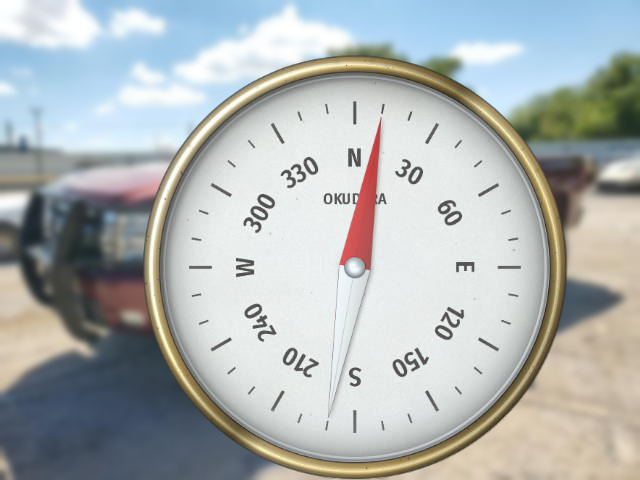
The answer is 10 °
